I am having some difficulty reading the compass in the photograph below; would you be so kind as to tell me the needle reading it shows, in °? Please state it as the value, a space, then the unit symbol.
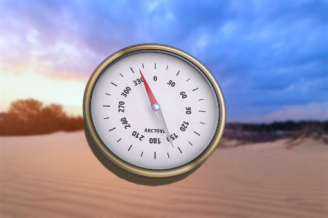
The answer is 337.5 °
